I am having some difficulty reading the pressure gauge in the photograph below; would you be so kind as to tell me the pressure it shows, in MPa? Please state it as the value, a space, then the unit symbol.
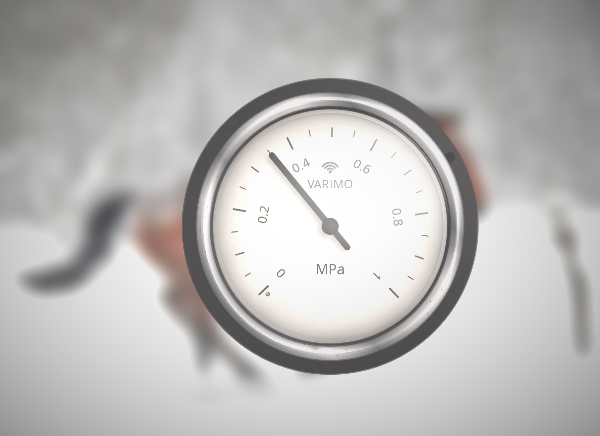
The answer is 0.35 MPa
